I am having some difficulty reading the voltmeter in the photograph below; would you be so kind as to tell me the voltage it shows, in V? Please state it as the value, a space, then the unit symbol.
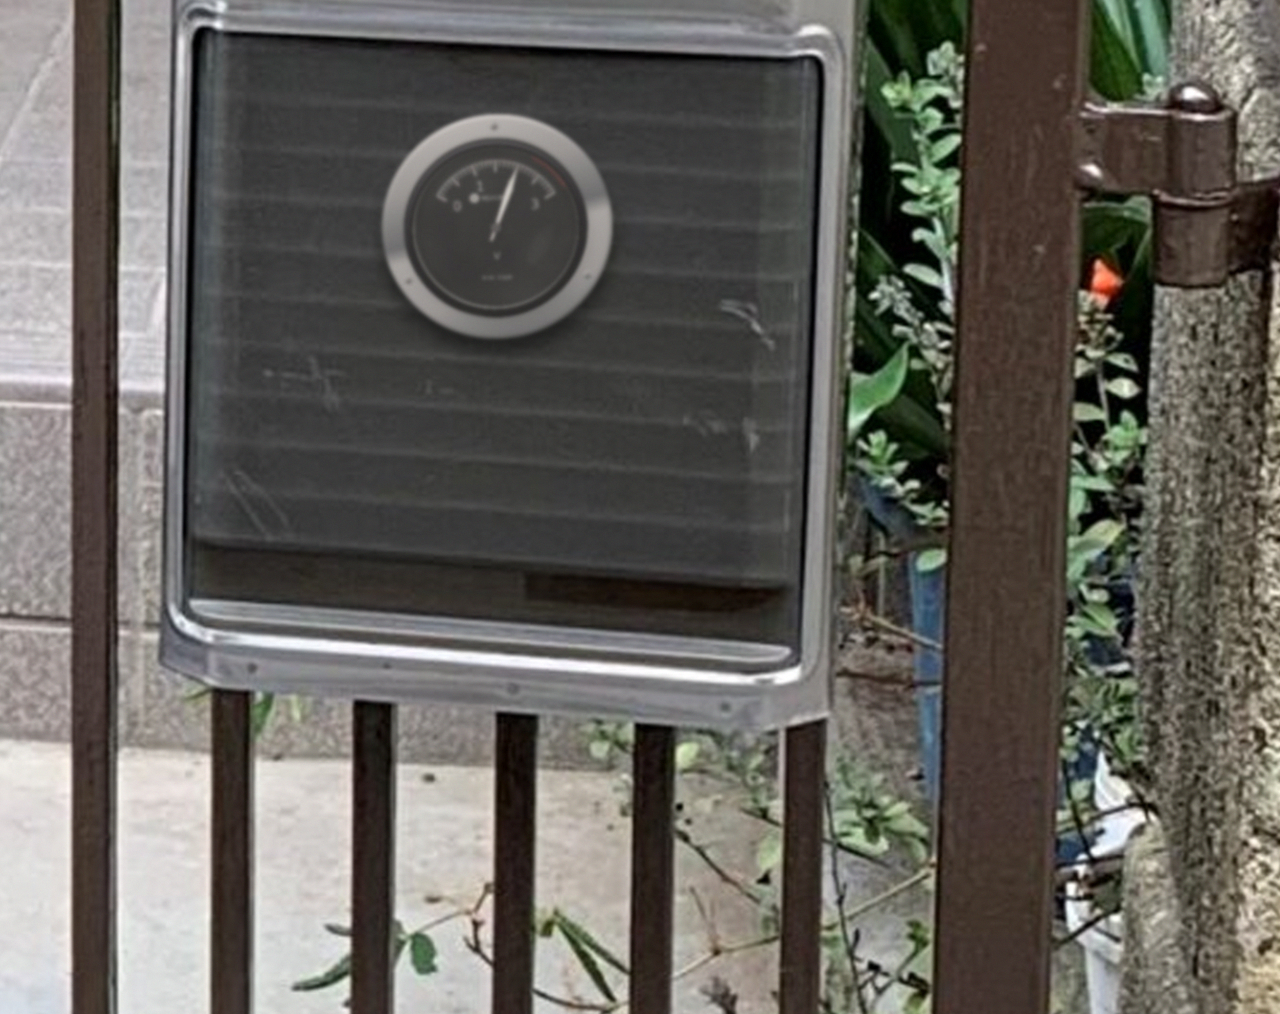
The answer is 2 V
